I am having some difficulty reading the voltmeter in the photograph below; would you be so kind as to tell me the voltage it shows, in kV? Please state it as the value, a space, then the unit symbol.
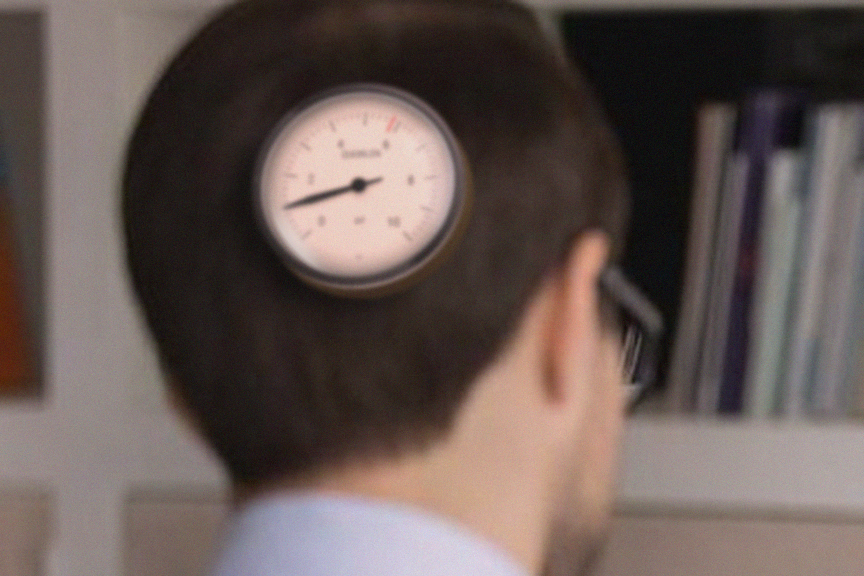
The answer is 1 kV
